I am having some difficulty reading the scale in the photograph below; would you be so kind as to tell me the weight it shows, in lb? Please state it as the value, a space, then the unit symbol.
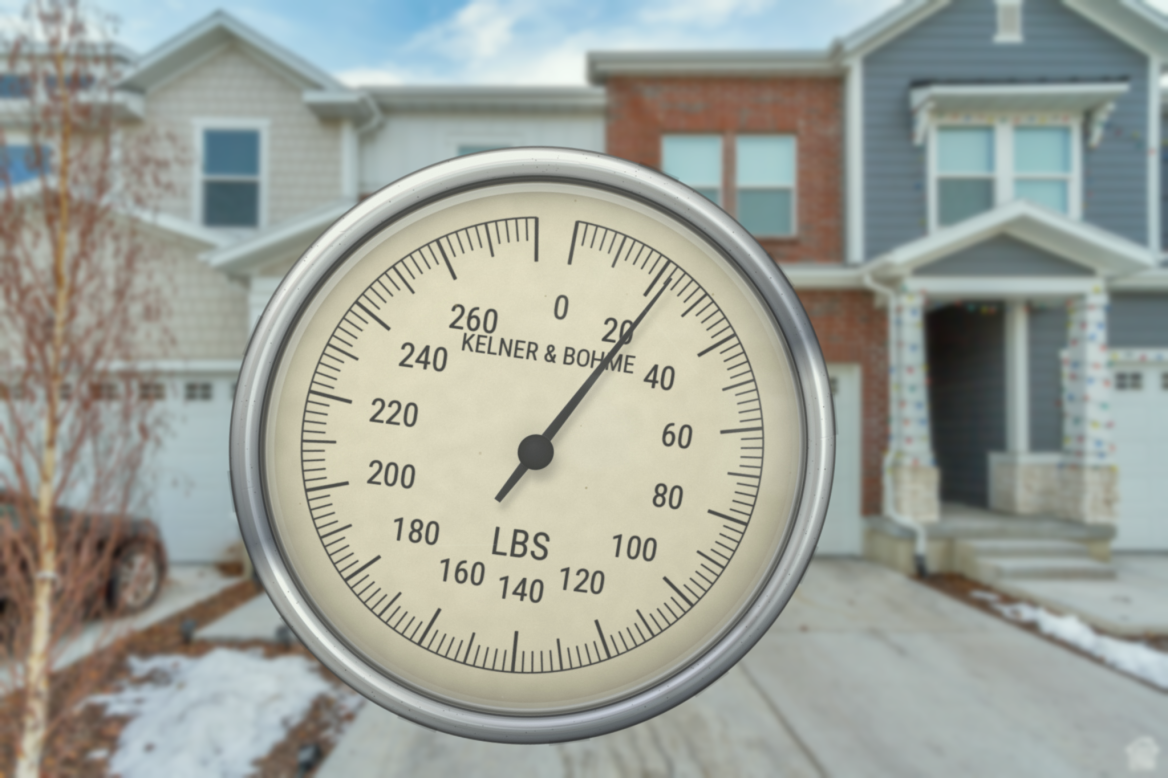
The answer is 22 lb
